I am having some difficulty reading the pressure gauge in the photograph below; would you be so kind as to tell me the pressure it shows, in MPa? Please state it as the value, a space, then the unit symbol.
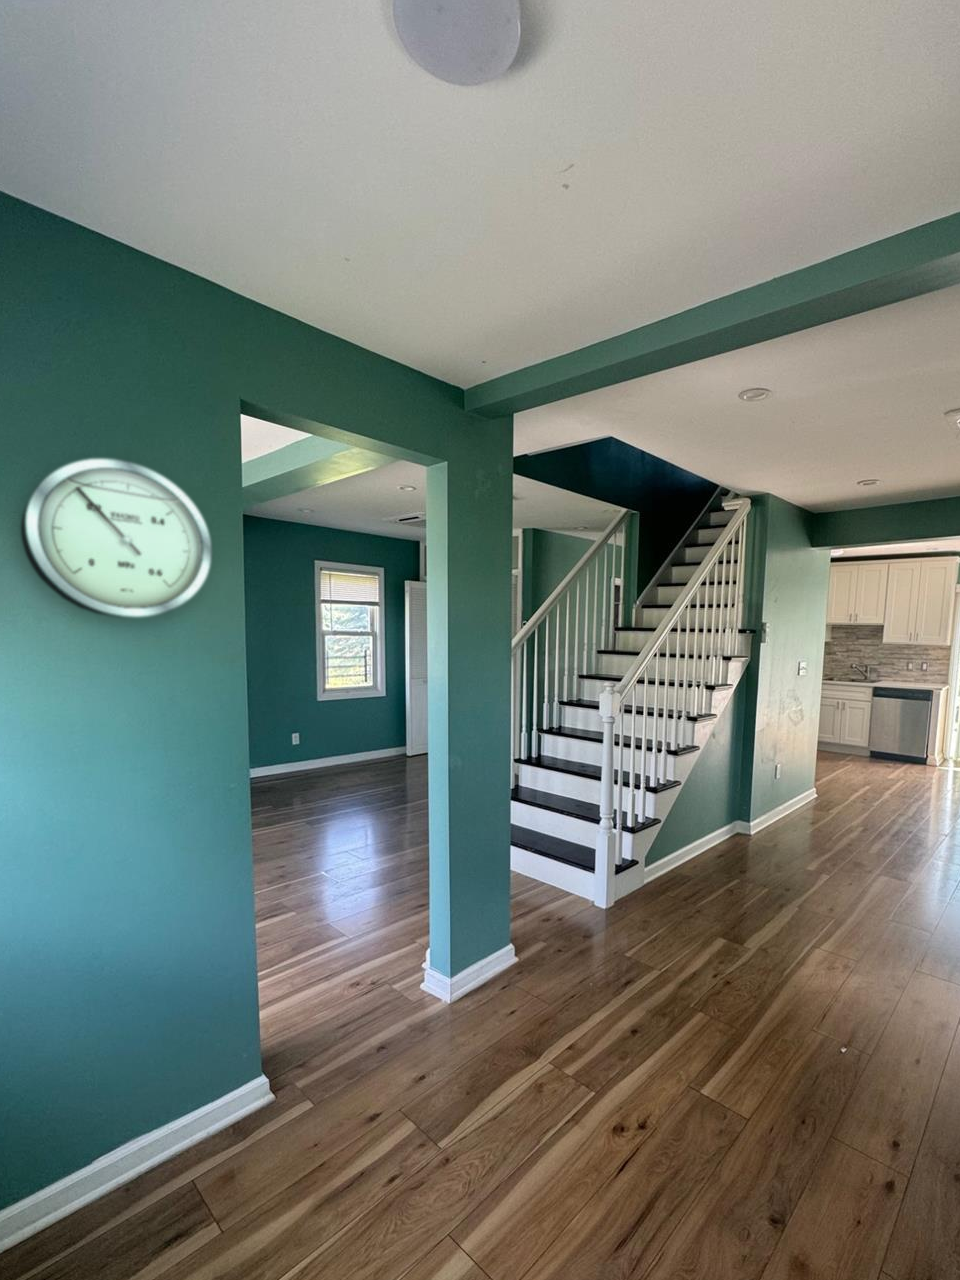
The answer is 0.2 MPa
